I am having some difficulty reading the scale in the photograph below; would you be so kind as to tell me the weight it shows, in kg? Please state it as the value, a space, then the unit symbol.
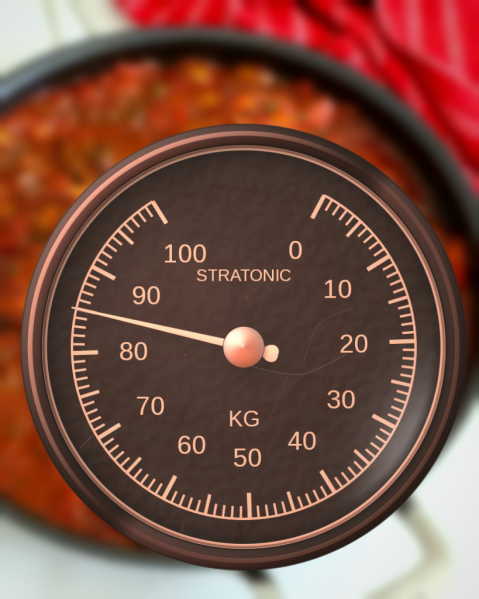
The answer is 85 kg
